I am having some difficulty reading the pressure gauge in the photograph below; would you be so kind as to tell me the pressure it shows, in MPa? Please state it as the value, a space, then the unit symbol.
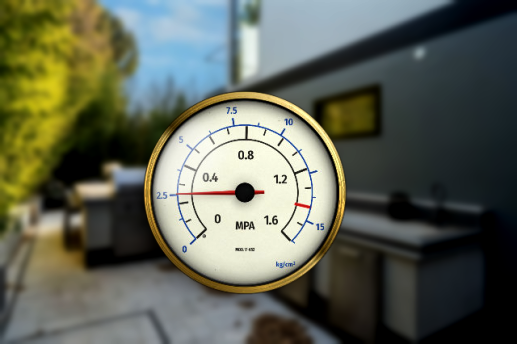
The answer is 0.25 MPa
